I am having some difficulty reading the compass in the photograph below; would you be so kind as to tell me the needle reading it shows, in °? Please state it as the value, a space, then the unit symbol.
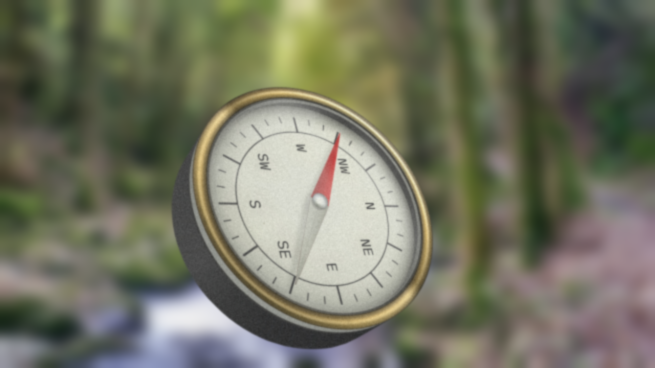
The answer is 300 °
